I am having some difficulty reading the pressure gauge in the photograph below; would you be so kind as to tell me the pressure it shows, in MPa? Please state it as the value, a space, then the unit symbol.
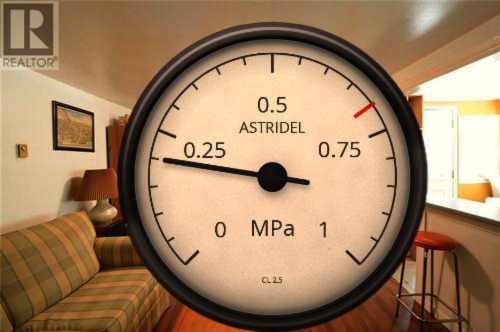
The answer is 0.2 MPa
